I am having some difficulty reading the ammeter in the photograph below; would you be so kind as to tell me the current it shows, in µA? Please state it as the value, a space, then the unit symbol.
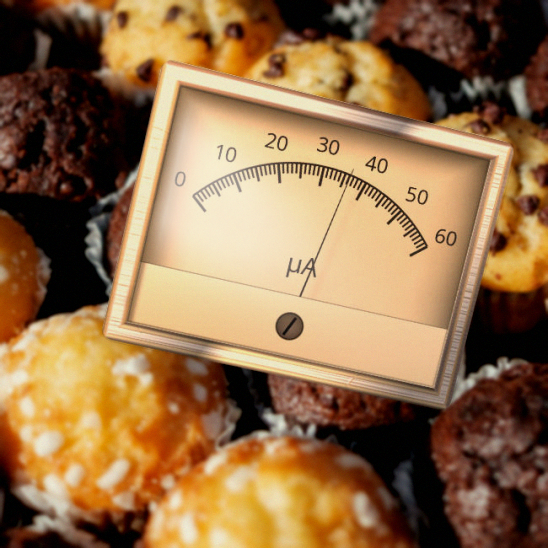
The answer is 36 µA
